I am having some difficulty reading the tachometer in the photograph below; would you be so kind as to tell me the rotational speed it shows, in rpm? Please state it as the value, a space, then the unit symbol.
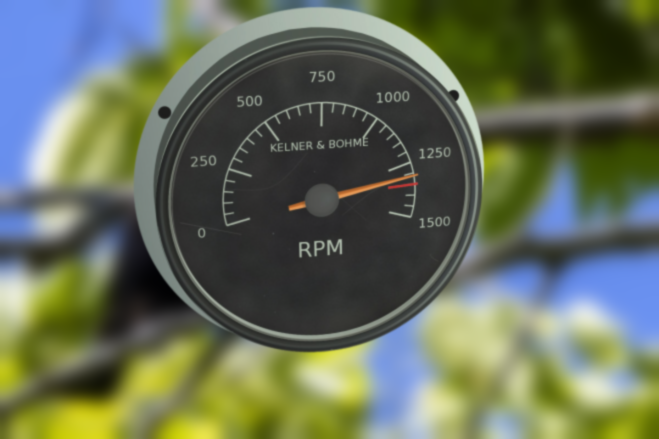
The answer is 1300 rpm
